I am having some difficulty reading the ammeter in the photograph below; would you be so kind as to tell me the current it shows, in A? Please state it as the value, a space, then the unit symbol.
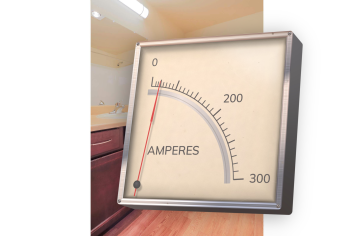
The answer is 50 A
